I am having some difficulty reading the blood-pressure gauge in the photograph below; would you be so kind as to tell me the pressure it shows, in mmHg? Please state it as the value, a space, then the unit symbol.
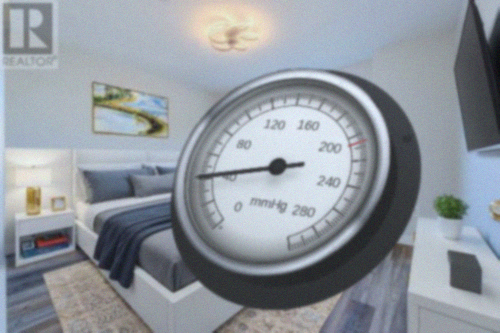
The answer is 40 mmHg
